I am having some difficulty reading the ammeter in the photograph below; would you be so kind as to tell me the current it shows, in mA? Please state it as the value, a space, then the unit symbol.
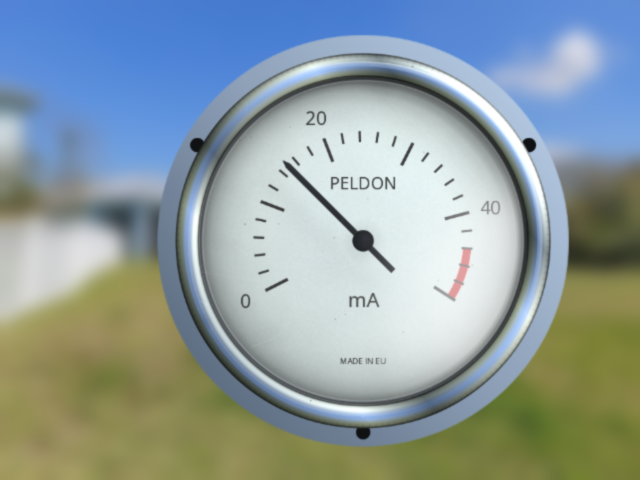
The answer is 15 mA
